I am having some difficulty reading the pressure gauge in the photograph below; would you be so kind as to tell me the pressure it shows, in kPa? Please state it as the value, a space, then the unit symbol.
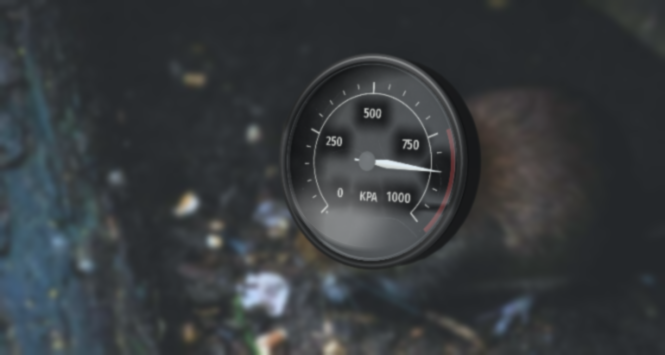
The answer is 850 kPa
